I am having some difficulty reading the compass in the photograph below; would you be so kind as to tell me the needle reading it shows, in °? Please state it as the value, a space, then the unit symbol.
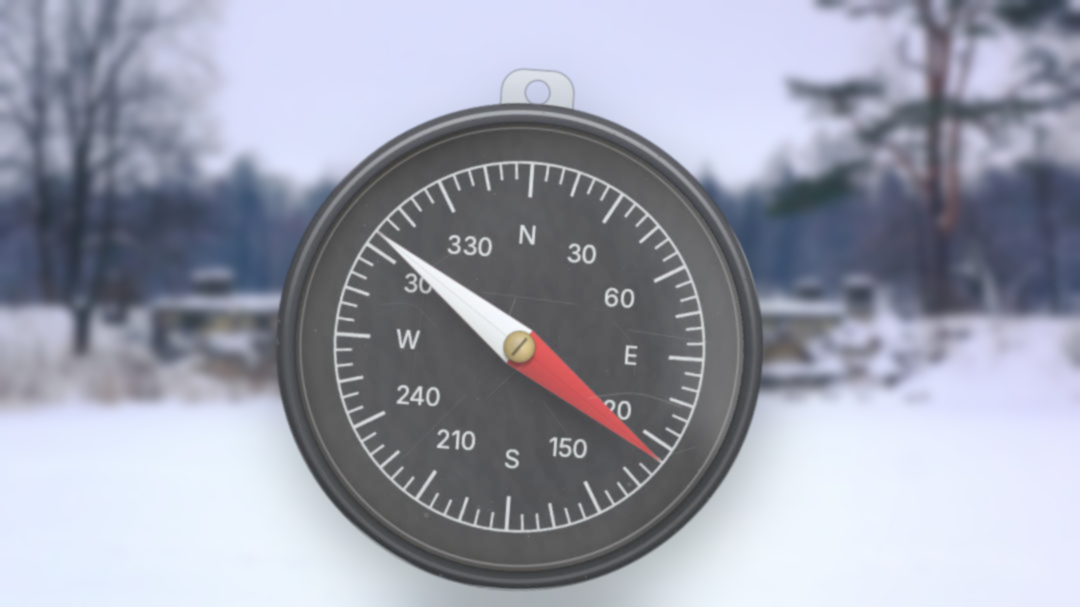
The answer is 125 °
